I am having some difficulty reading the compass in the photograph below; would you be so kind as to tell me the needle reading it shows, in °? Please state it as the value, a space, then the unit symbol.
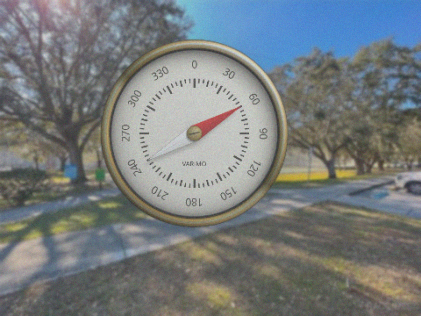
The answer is 60 °
